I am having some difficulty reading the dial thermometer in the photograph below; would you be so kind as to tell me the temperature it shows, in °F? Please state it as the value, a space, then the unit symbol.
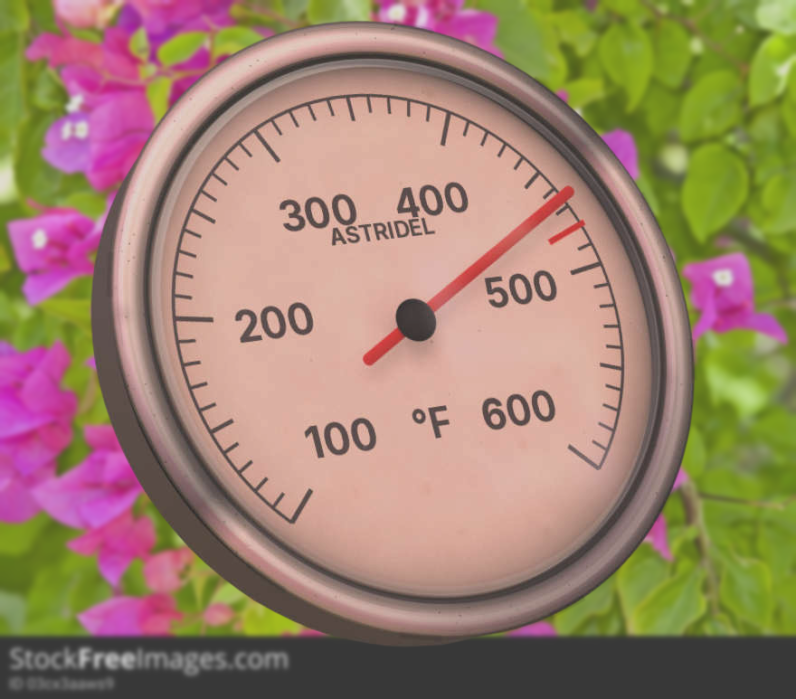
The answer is 465 °F
